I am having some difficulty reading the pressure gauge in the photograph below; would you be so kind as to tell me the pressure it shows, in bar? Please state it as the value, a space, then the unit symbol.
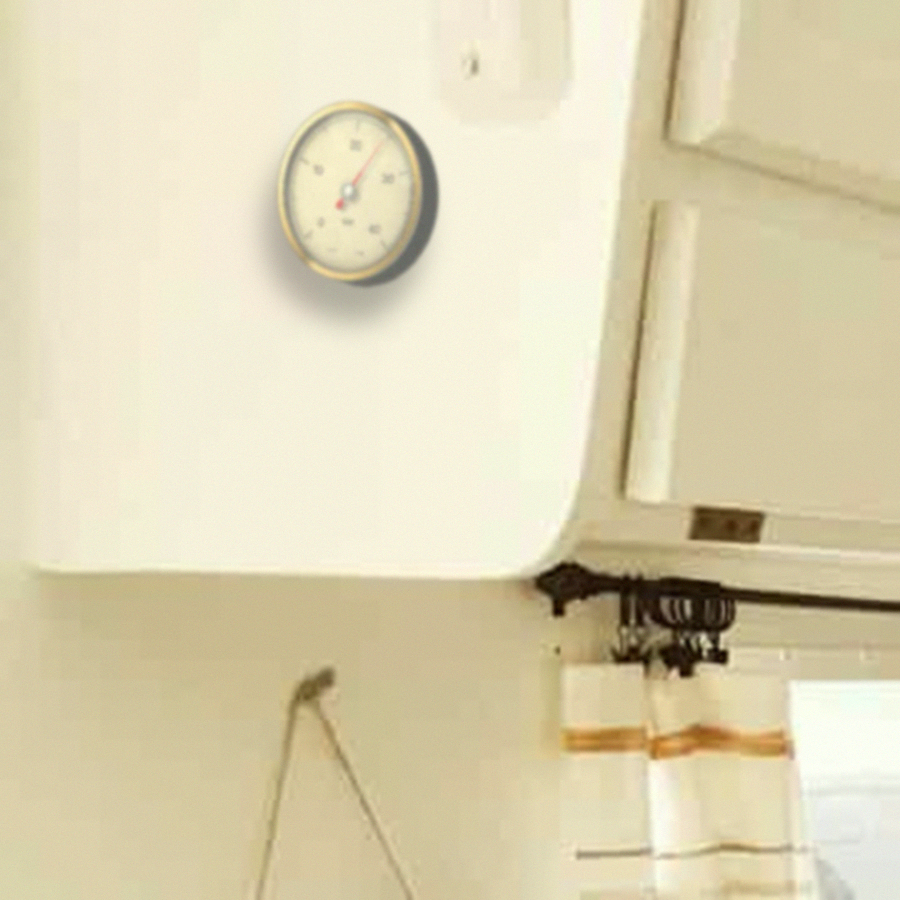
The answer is 25 bar
